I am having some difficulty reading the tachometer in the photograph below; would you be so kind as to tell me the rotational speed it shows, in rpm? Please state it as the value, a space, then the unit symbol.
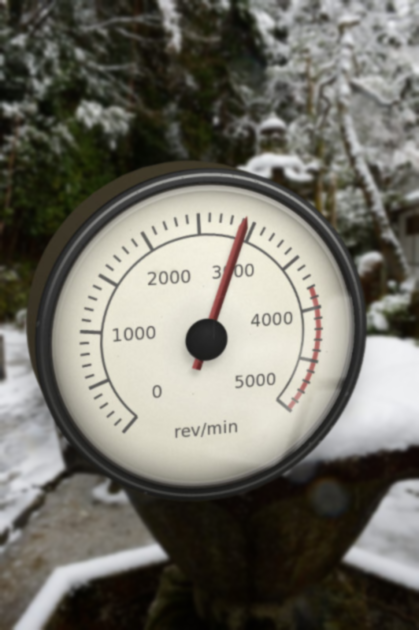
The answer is 2900 rpm
